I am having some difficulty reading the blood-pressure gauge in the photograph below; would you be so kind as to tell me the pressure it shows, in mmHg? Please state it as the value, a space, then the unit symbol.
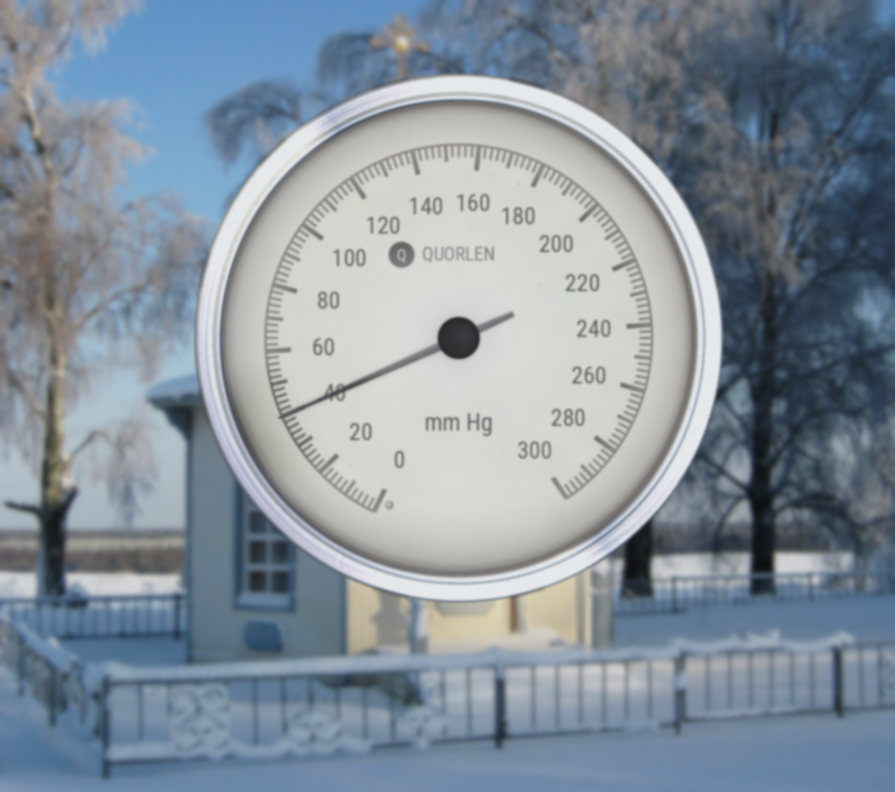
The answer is 40 mmHg
